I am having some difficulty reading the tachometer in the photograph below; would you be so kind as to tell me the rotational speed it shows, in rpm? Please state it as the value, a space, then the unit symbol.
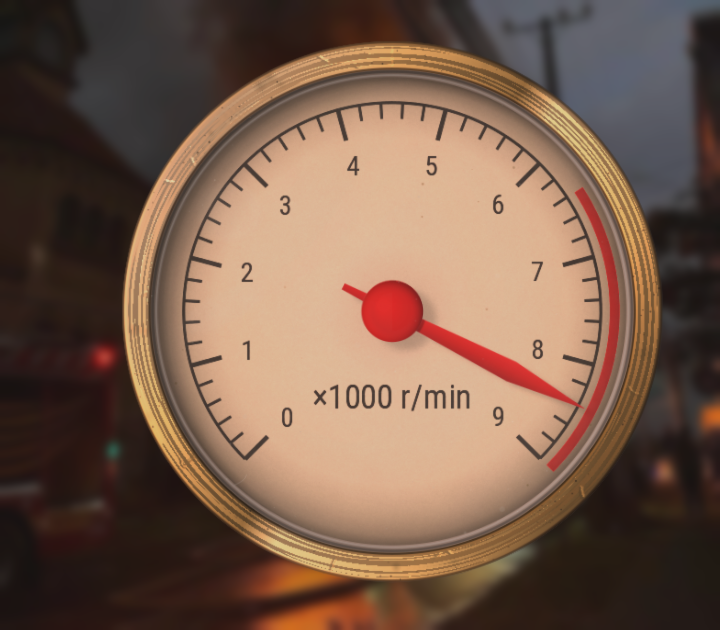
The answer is 8400 rpm
